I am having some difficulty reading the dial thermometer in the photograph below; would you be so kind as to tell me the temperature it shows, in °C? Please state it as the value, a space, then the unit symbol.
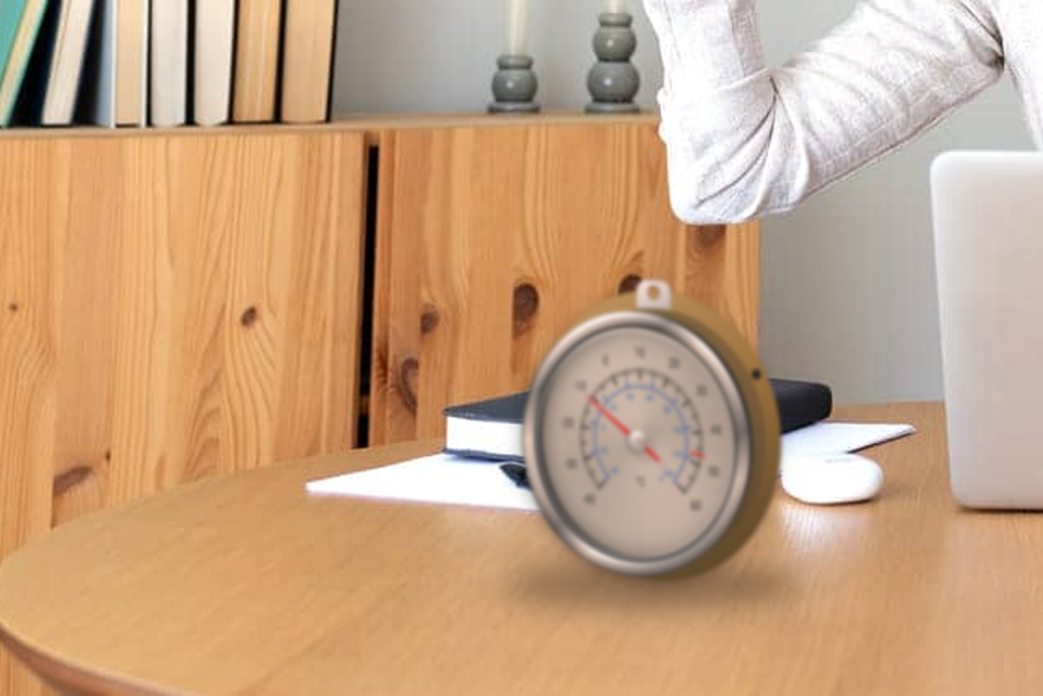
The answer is -10 °C
